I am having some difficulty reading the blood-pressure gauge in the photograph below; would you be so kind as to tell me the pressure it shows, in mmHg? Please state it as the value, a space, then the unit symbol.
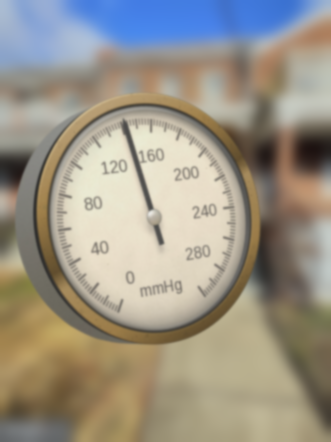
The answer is 140 mmHg
